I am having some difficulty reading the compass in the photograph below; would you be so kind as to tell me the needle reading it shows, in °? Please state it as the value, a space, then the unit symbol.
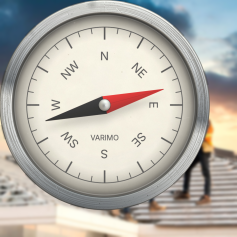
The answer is 75 °
